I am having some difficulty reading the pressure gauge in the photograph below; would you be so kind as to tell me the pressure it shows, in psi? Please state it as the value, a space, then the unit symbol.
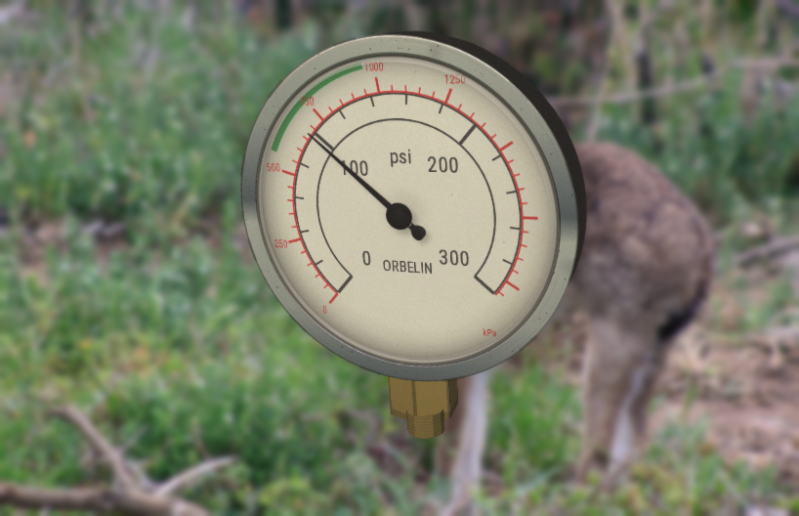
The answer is 100 psi
